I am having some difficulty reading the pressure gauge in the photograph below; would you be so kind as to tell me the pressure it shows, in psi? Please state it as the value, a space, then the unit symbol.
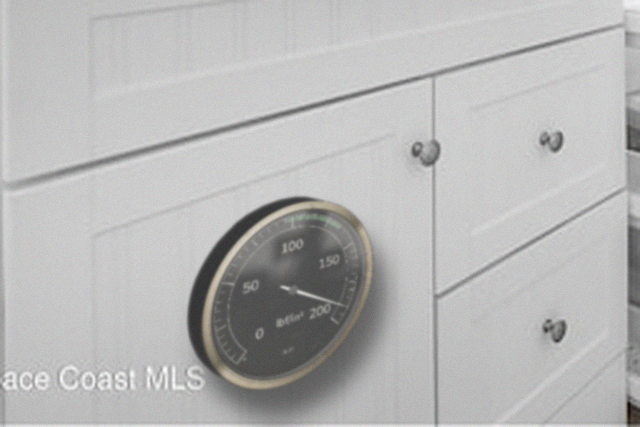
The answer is 190 psi
